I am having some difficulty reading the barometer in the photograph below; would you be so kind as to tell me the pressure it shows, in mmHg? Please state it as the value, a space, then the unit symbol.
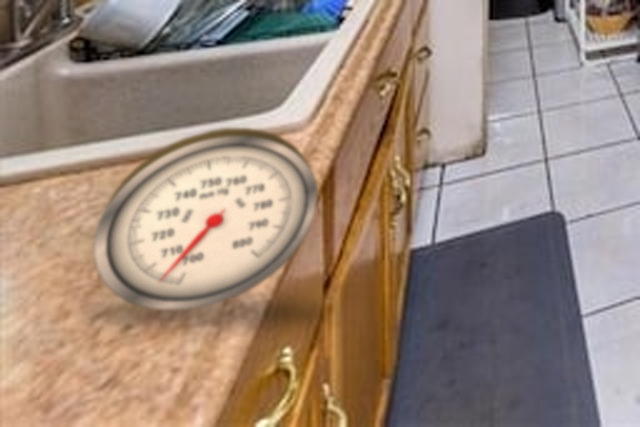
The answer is 705 mmHg
